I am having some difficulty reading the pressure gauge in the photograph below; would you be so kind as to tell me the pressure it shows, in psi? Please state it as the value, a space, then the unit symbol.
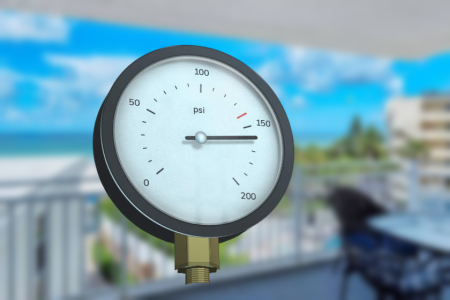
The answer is 160 psi
